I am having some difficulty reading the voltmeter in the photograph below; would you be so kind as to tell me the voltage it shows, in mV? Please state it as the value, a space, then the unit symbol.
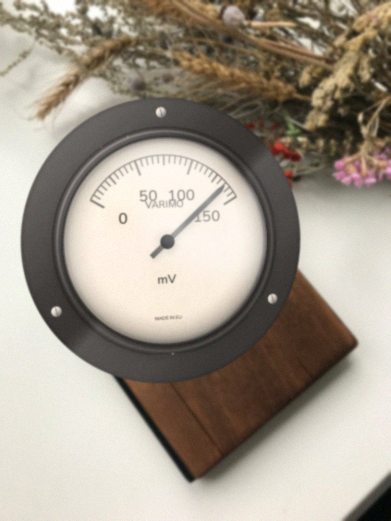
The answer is 135 mV
